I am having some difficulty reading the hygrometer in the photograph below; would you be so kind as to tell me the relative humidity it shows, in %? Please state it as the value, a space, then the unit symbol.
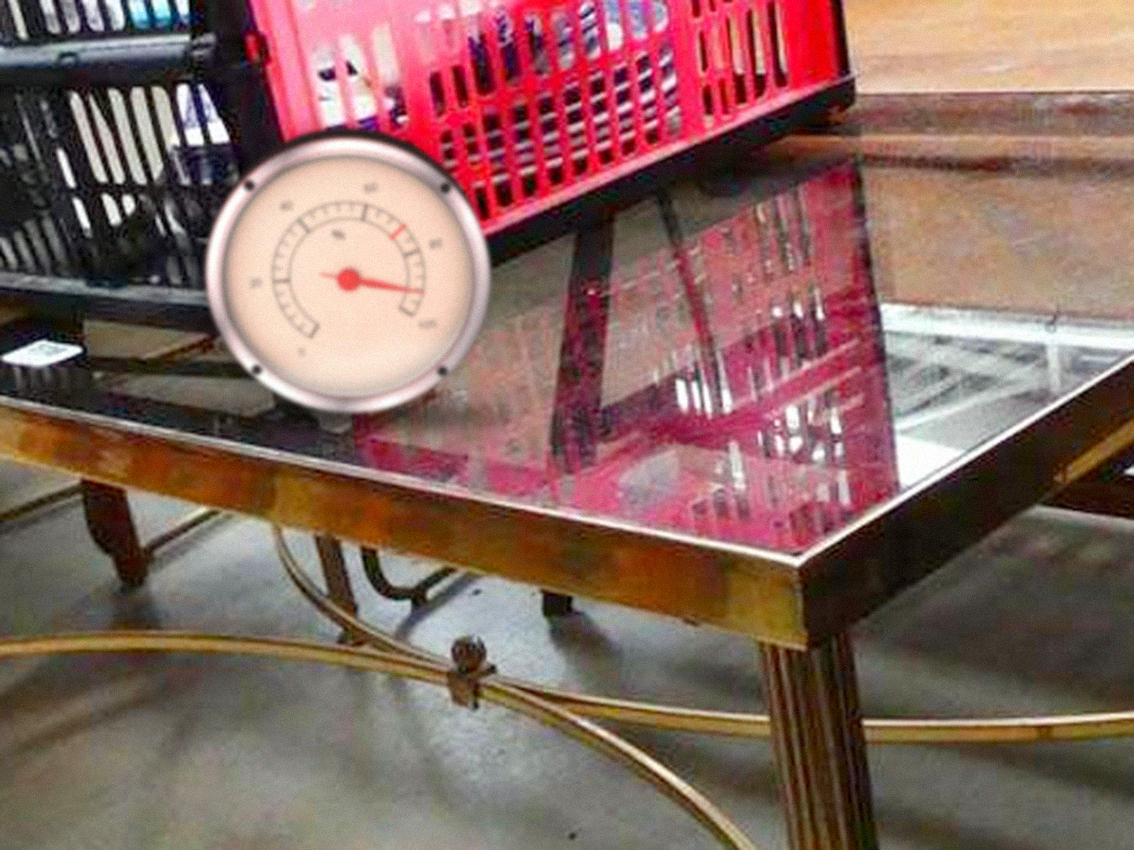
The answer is 92 %
